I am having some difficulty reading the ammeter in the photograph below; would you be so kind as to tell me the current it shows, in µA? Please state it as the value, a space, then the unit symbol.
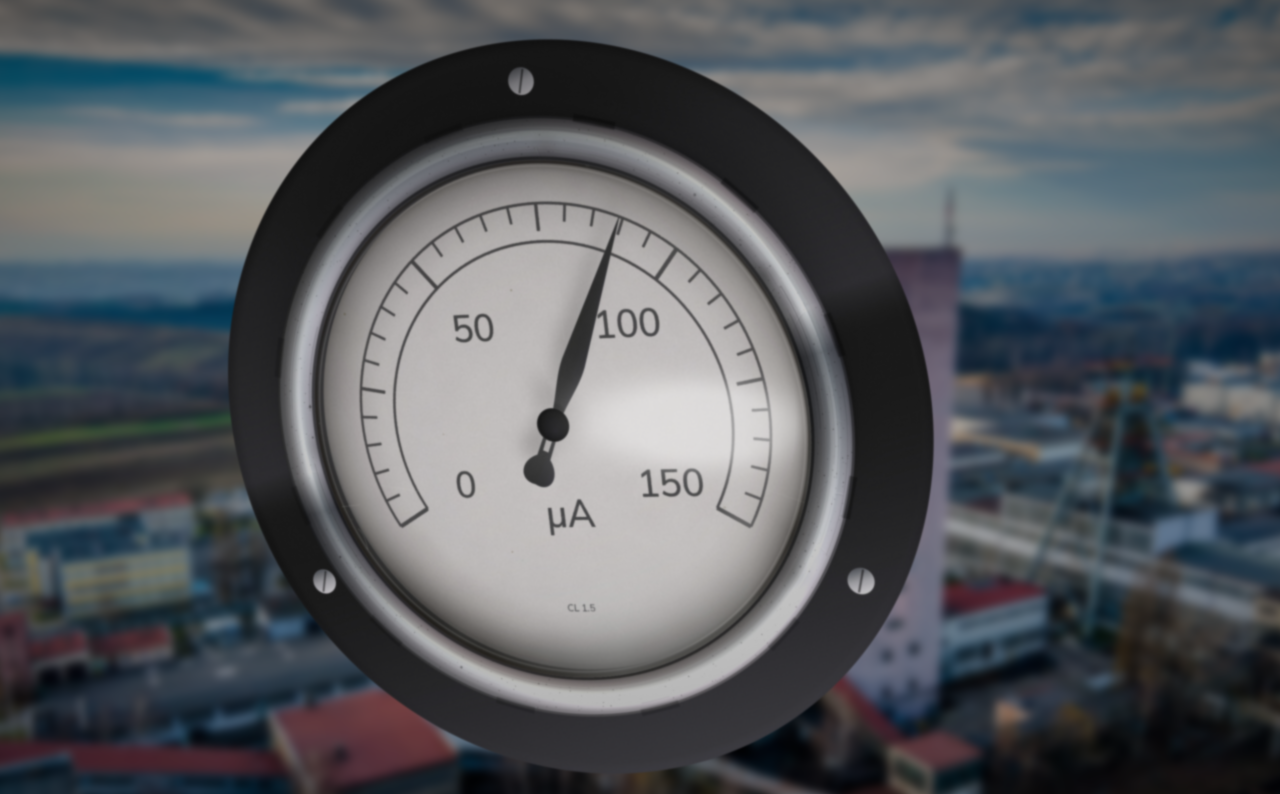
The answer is 90 µA
